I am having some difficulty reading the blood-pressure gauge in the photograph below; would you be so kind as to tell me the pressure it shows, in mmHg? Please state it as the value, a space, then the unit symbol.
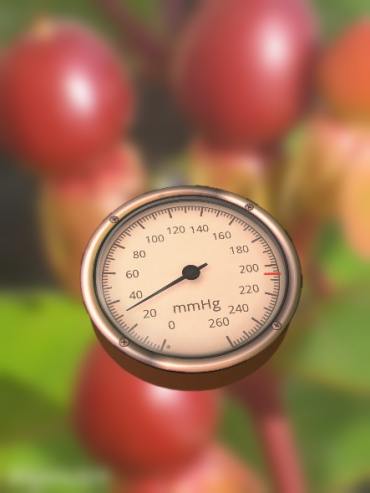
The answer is 30 mmHg
